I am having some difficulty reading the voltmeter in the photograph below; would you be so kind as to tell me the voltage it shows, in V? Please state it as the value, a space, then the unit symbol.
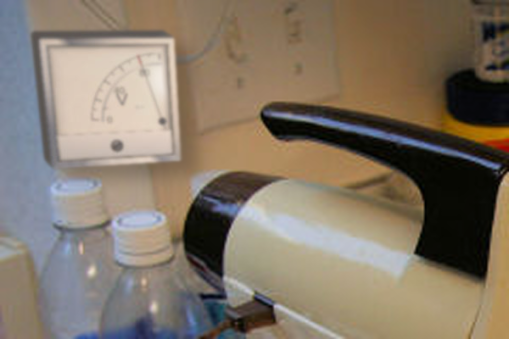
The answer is 80 V
